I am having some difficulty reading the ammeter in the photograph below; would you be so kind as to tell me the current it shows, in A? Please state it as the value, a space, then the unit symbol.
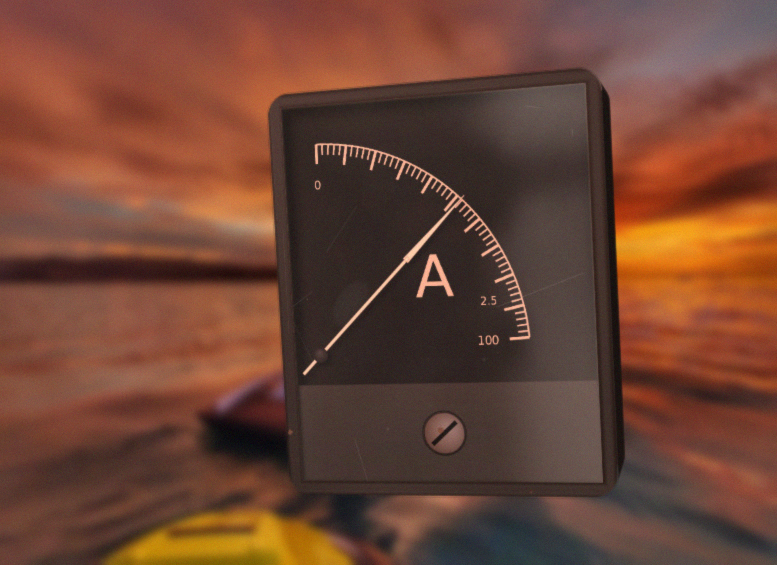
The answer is 52 A
